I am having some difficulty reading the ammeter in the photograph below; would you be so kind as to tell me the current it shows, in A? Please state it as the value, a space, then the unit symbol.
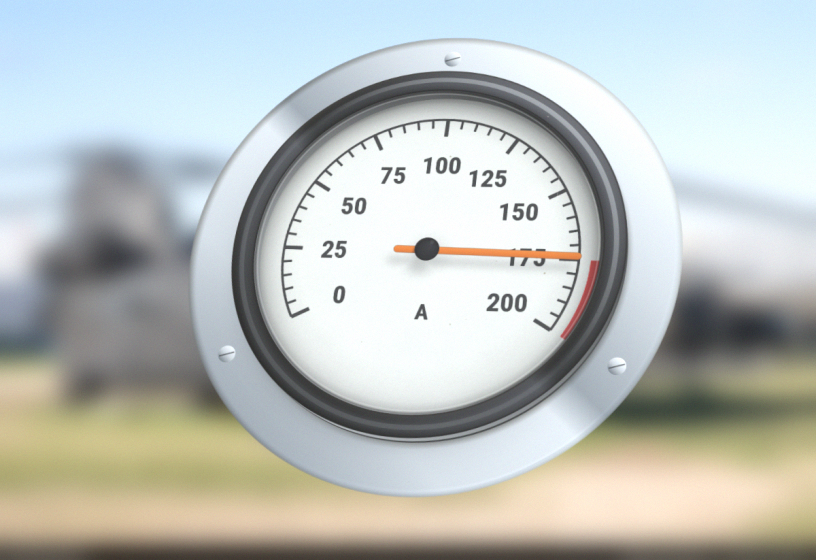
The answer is 175 A
